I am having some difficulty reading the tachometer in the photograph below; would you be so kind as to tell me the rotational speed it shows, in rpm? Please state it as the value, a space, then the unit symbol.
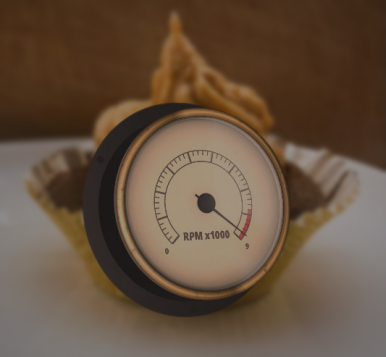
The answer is 8800 rpm
